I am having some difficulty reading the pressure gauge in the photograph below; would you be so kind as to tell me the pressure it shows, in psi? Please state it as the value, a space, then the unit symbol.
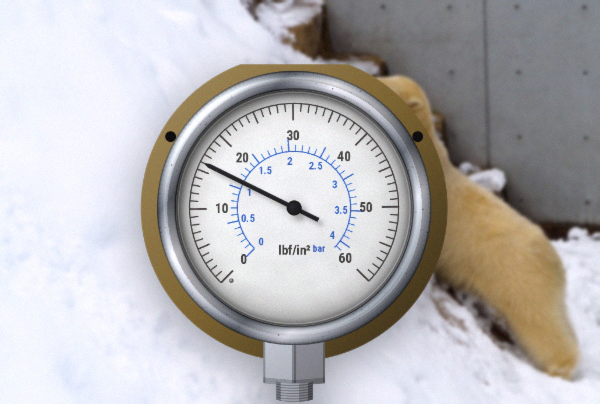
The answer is 16 psi
